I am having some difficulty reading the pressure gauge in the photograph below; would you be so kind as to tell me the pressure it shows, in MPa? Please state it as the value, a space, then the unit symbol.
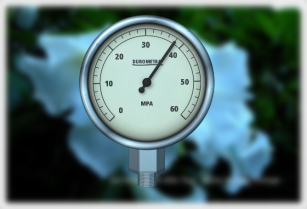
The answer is 38 MPa
